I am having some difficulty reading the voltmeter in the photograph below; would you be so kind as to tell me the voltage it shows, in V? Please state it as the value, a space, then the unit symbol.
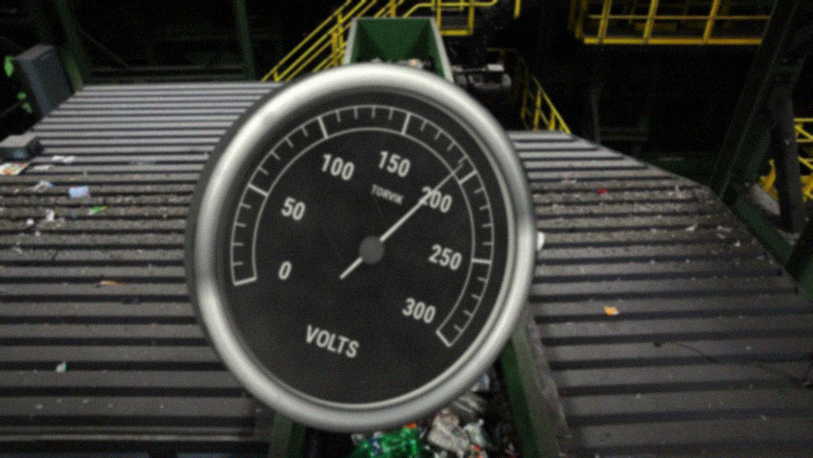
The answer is 190 V
